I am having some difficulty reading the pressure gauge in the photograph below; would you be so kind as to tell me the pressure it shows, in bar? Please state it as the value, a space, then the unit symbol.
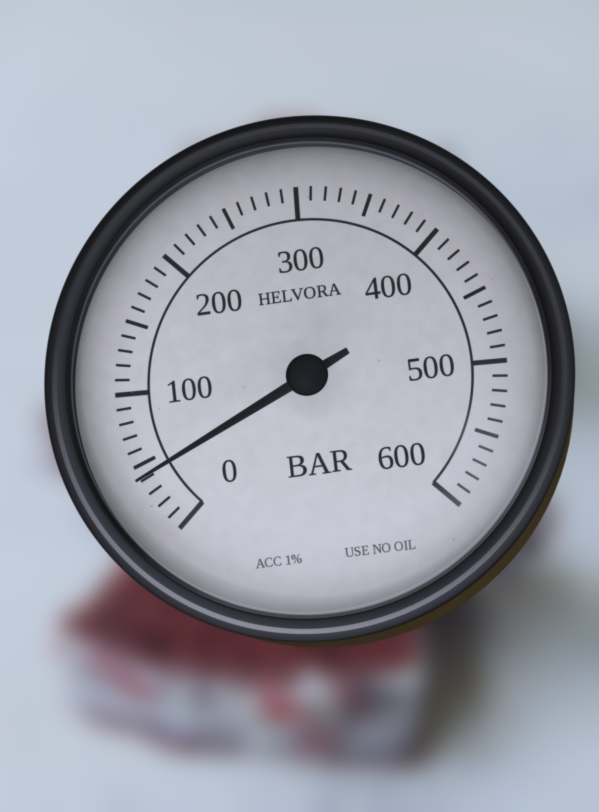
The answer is 40 bar
